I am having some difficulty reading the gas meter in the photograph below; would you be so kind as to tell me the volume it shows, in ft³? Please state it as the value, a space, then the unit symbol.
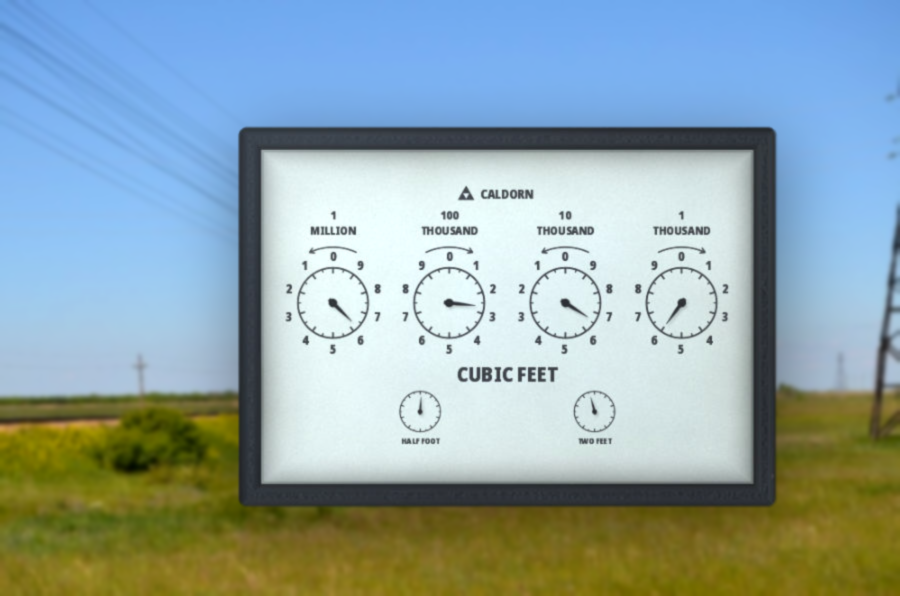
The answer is 626600 ft³
